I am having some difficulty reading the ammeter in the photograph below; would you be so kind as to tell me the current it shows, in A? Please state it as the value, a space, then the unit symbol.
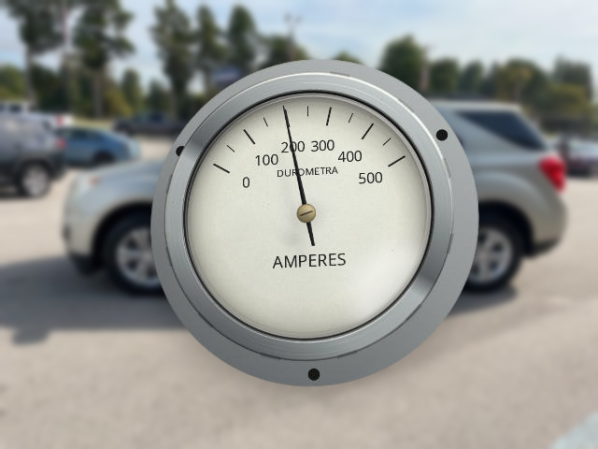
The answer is 200 A
